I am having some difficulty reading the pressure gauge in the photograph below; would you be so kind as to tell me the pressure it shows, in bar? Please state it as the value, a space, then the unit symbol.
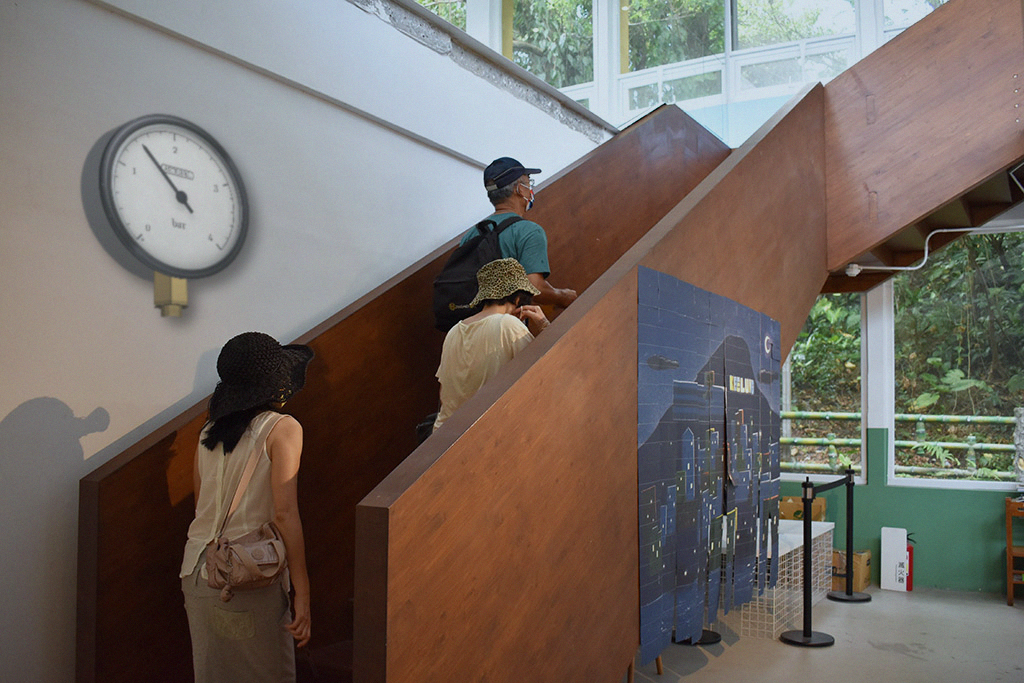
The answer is 1.4 bar
